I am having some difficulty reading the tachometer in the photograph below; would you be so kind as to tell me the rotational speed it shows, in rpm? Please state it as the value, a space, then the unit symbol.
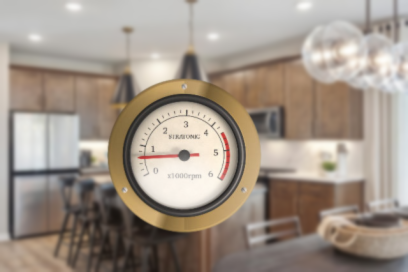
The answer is 600 rpm
